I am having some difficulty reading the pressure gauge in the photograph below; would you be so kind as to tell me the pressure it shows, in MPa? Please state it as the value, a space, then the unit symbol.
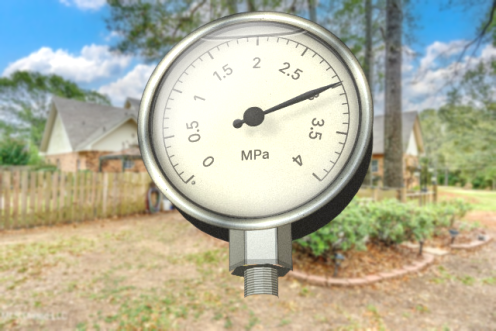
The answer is 3 MPa
